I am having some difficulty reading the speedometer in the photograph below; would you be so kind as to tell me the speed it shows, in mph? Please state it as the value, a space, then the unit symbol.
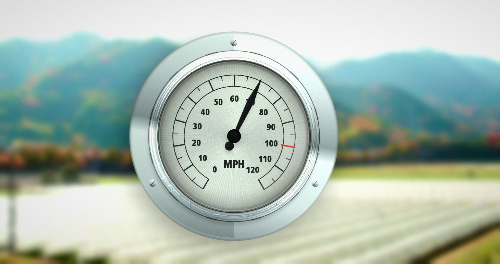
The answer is 70 mph
